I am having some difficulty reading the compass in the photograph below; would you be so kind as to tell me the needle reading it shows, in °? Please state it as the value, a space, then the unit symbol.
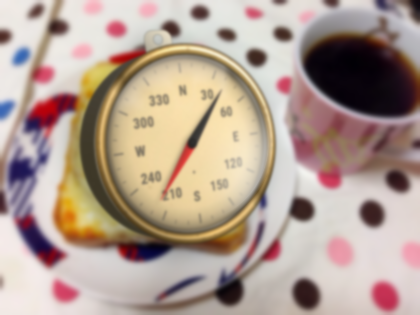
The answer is 220 °
